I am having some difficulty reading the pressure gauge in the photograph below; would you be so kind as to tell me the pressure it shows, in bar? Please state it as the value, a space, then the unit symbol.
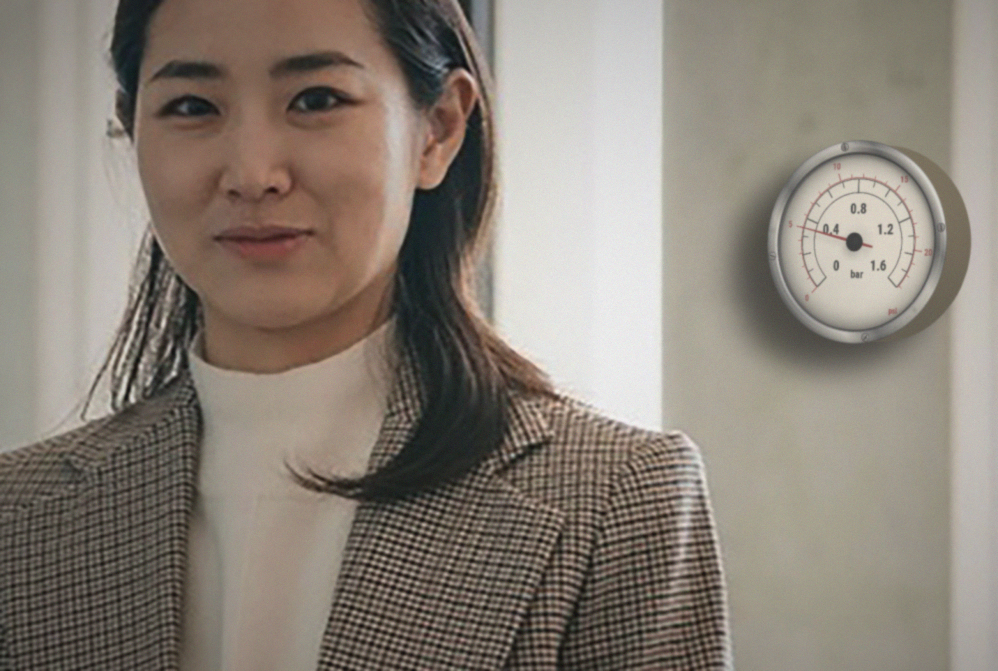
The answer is 0.35 bar
